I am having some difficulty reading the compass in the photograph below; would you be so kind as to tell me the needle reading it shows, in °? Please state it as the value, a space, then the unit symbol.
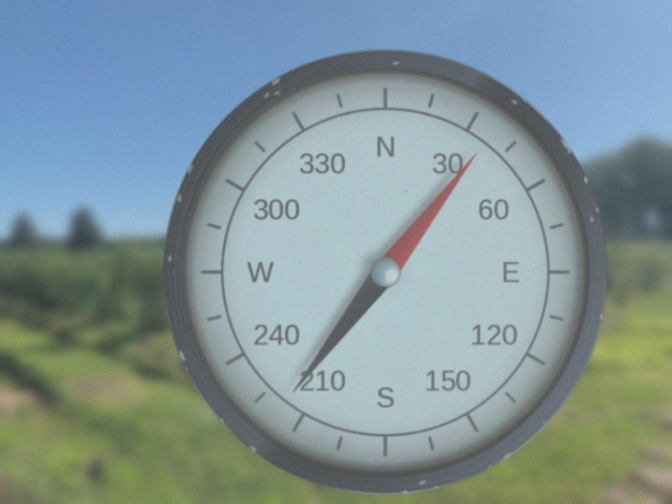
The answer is 37.5 °
